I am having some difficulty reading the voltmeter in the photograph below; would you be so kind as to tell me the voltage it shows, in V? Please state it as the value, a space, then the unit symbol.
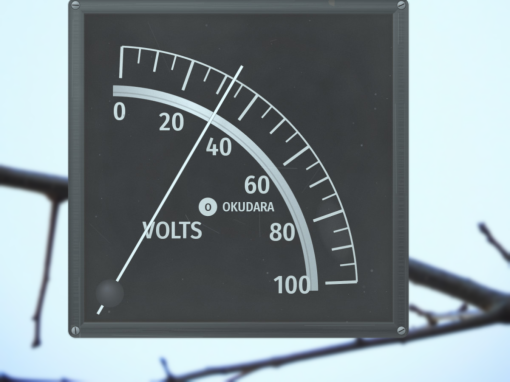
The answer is 32.5 V
